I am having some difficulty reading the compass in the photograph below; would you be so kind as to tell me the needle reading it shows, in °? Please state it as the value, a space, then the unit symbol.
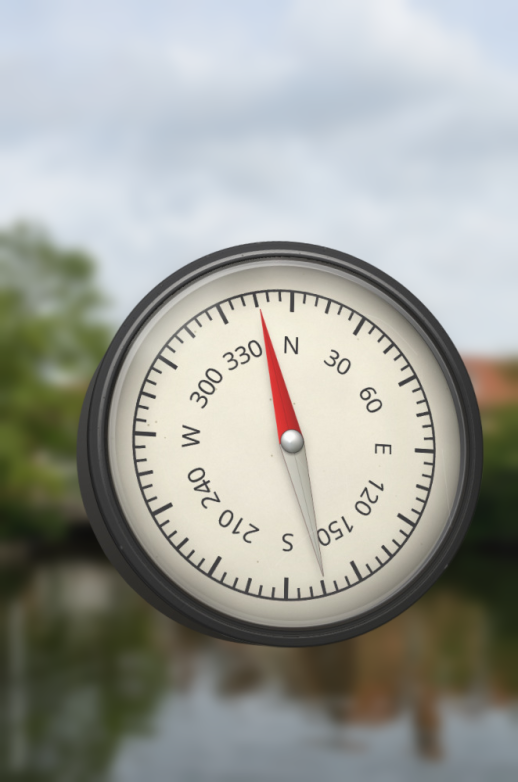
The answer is 345 °
